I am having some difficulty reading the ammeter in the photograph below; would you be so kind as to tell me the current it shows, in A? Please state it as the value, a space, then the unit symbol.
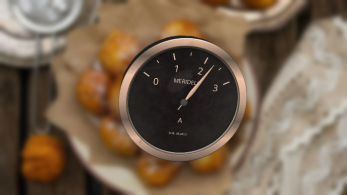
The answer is 2.25 A
